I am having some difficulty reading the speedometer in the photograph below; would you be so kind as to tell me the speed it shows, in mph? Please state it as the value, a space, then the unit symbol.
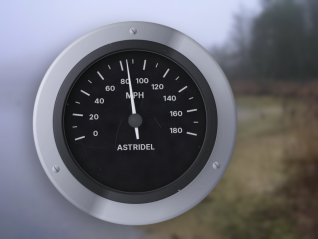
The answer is 85 mph
